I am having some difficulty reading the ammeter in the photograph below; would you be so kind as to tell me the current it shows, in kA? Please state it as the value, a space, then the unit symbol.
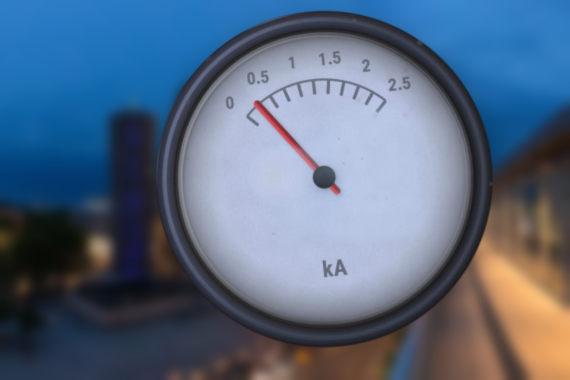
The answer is 0.25 kA
